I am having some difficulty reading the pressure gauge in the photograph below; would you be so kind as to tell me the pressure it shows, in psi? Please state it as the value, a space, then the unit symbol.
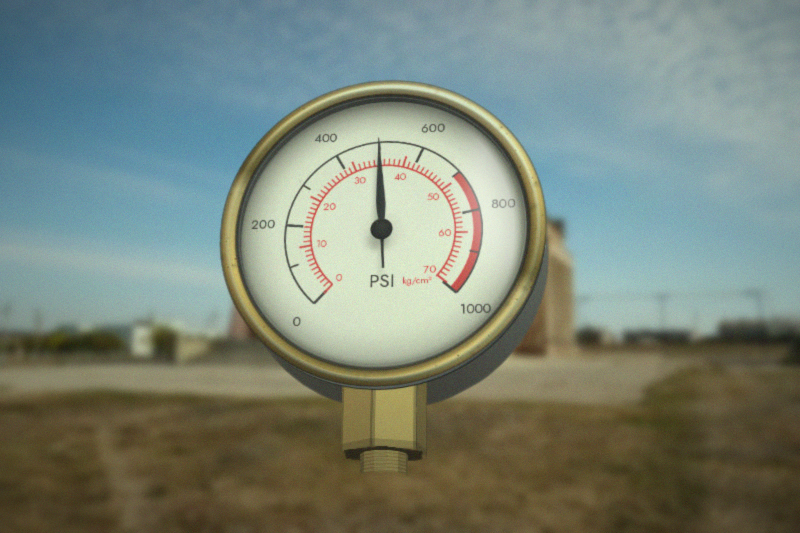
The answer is 500 psi
